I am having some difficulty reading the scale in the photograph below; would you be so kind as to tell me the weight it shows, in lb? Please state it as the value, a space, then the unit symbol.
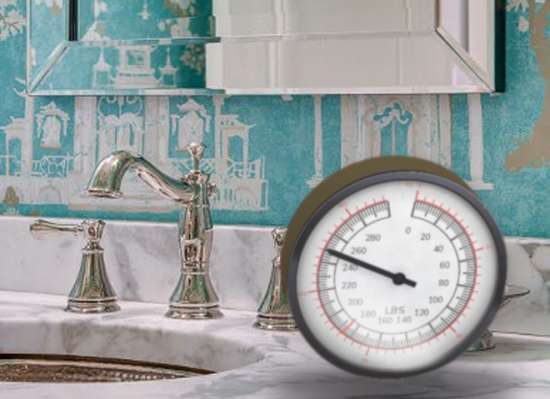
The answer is 250 lb
